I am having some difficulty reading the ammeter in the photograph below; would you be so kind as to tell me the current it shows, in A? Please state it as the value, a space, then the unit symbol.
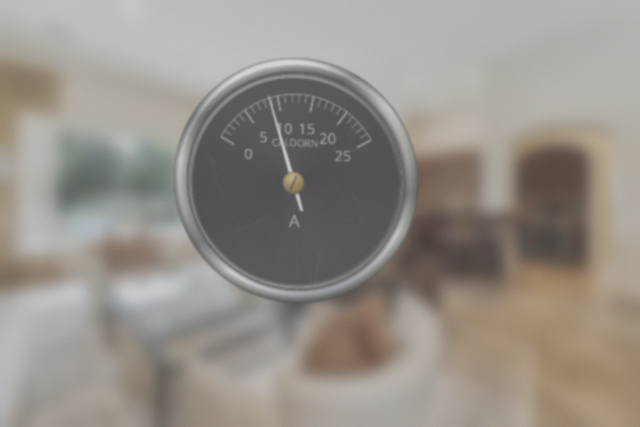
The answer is 9 A
